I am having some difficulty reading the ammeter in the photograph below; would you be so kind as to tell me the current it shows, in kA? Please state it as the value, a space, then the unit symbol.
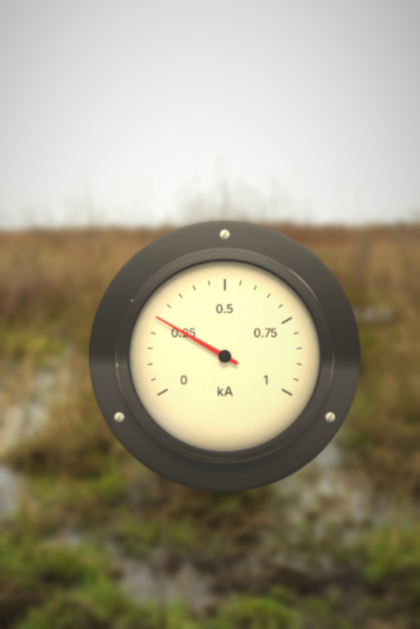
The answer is 0.25 kA
